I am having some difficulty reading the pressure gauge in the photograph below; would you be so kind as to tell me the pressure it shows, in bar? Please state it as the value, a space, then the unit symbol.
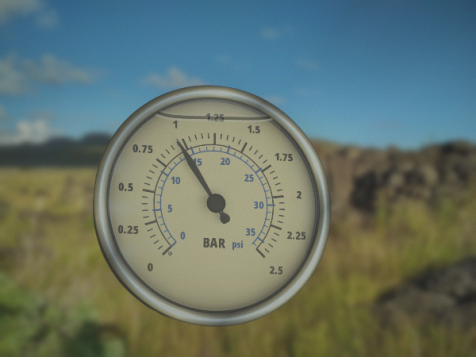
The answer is 0.95 bar
